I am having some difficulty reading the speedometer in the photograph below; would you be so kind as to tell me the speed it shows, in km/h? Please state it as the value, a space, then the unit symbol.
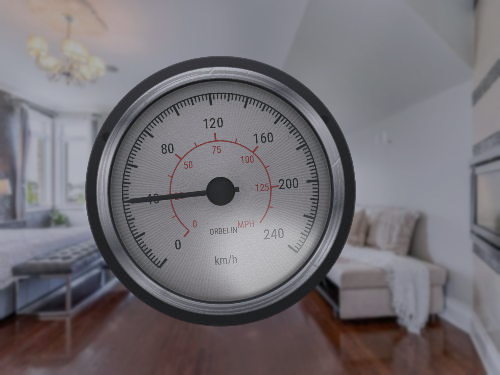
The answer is 40 km/h
